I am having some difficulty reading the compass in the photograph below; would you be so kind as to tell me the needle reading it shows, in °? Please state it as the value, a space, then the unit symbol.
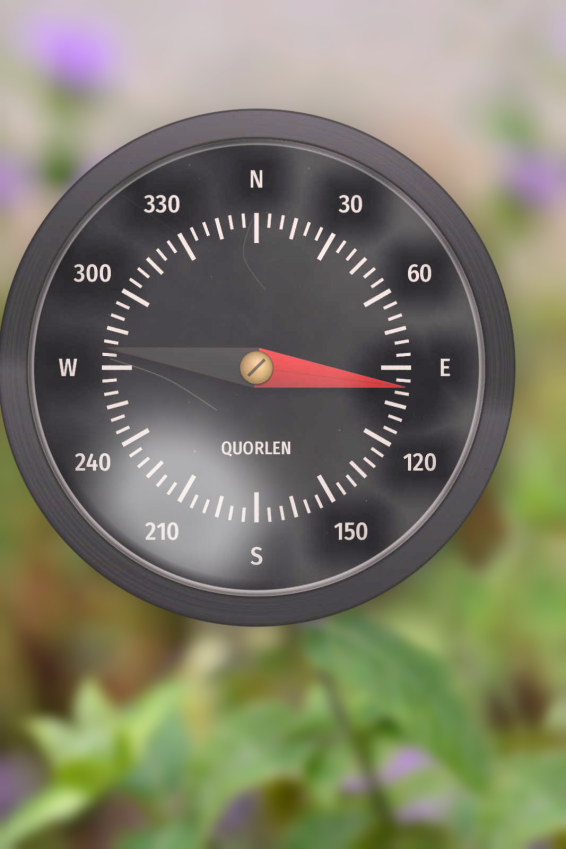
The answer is 97.5 °
